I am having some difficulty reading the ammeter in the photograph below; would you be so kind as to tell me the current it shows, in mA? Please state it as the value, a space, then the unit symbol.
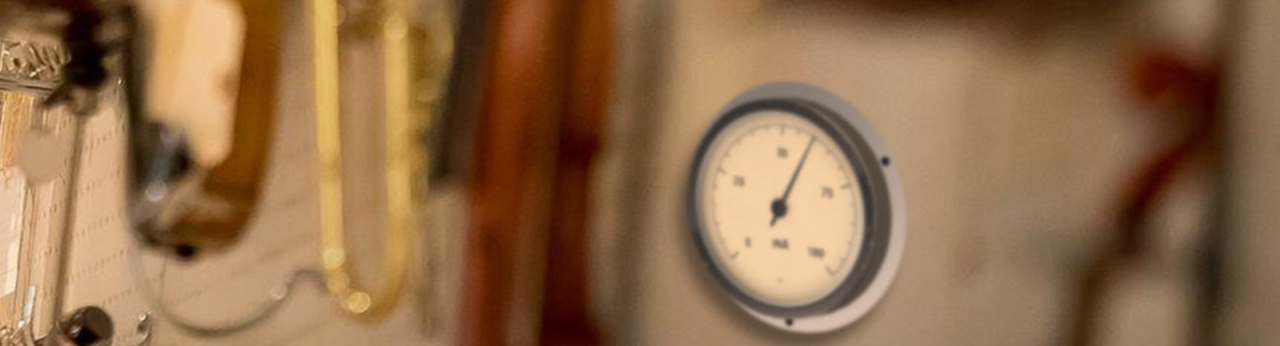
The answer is 60 mA
